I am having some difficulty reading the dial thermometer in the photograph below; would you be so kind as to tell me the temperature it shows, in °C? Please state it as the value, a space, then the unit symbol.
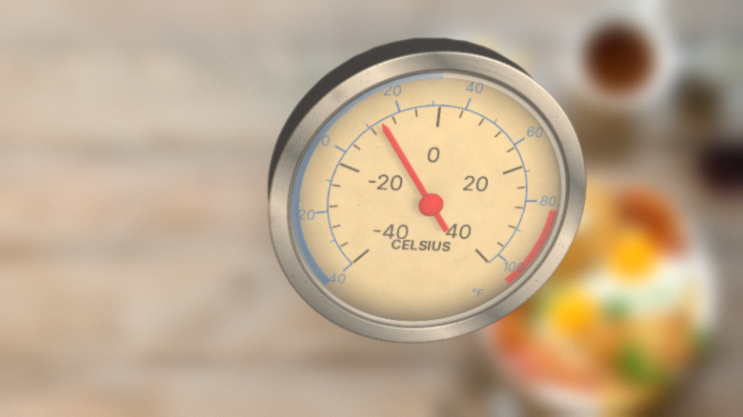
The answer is -10 °C
